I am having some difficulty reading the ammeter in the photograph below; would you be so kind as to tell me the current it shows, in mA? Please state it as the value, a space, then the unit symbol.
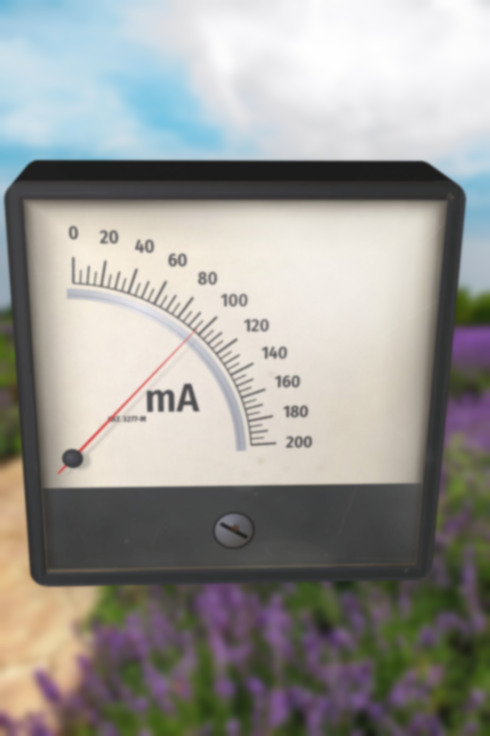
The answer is 95 mA
